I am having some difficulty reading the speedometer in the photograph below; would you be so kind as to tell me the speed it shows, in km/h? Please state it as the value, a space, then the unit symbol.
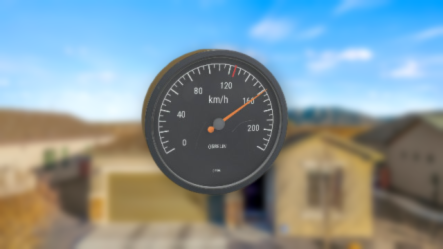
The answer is 160 km/h
